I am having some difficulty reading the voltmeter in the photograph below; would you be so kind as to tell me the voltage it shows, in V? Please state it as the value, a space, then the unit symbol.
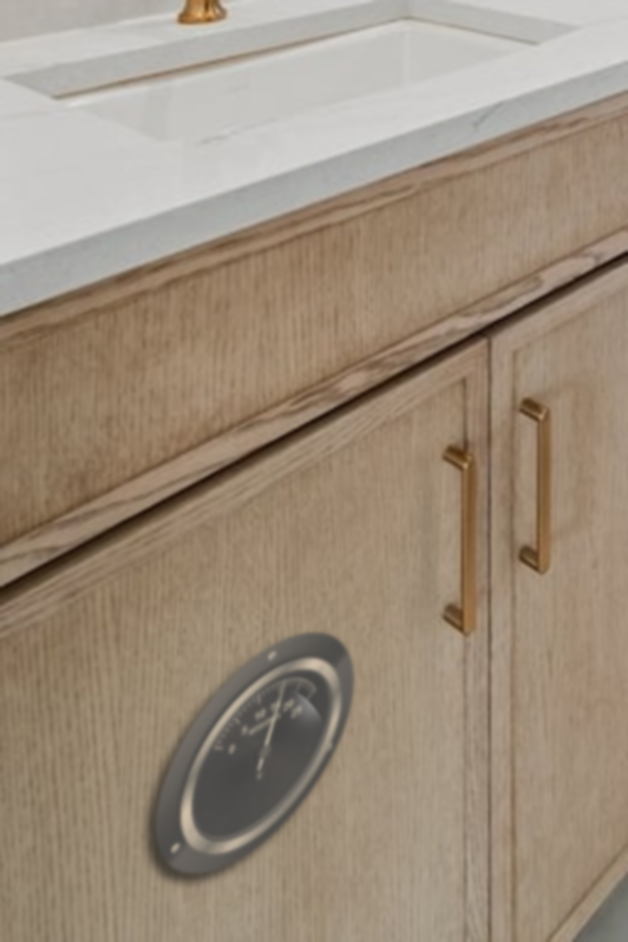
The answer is 15 V
